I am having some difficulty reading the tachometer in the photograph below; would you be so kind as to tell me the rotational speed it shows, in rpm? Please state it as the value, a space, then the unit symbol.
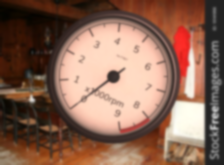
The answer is 0 rpm
